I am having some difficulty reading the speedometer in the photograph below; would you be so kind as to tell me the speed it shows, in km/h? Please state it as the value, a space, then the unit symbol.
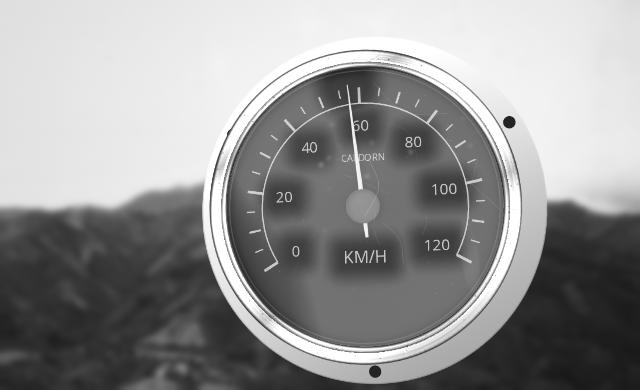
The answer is 57.5 km/h
